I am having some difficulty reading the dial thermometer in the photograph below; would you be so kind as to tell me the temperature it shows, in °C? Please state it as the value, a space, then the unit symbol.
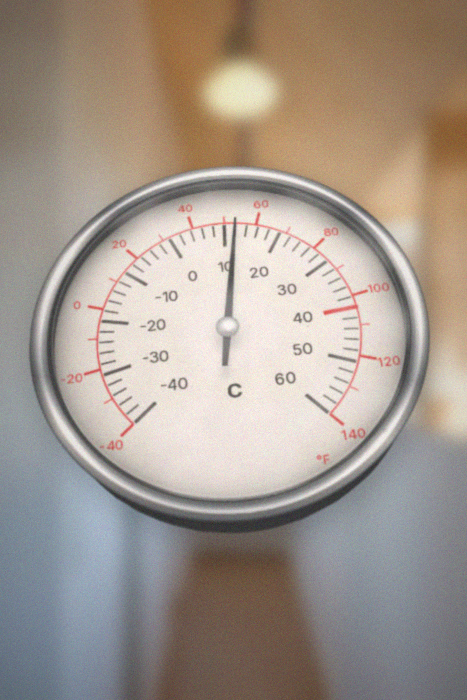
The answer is 12 °C
